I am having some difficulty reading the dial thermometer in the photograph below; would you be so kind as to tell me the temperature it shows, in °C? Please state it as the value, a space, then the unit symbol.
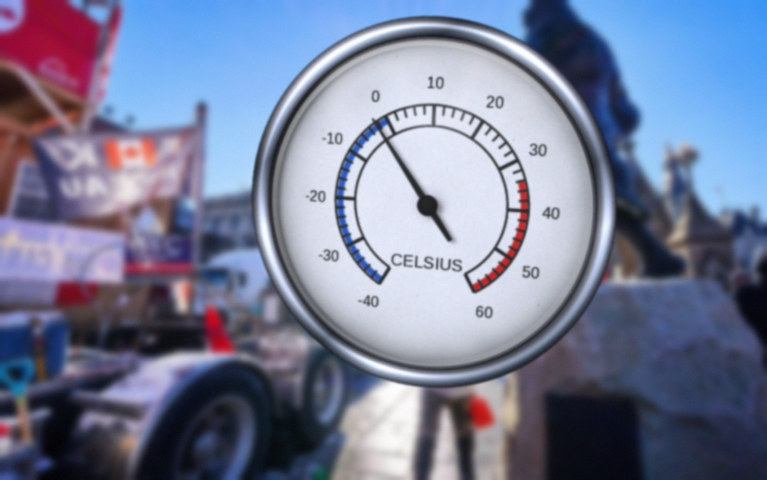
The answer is -2 °C
